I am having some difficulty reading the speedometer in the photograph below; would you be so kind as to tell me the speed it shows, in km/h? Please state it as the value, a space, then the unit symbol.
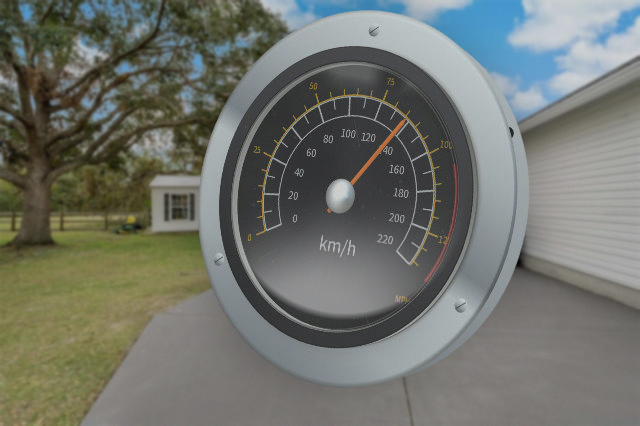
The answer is 140 km/h
